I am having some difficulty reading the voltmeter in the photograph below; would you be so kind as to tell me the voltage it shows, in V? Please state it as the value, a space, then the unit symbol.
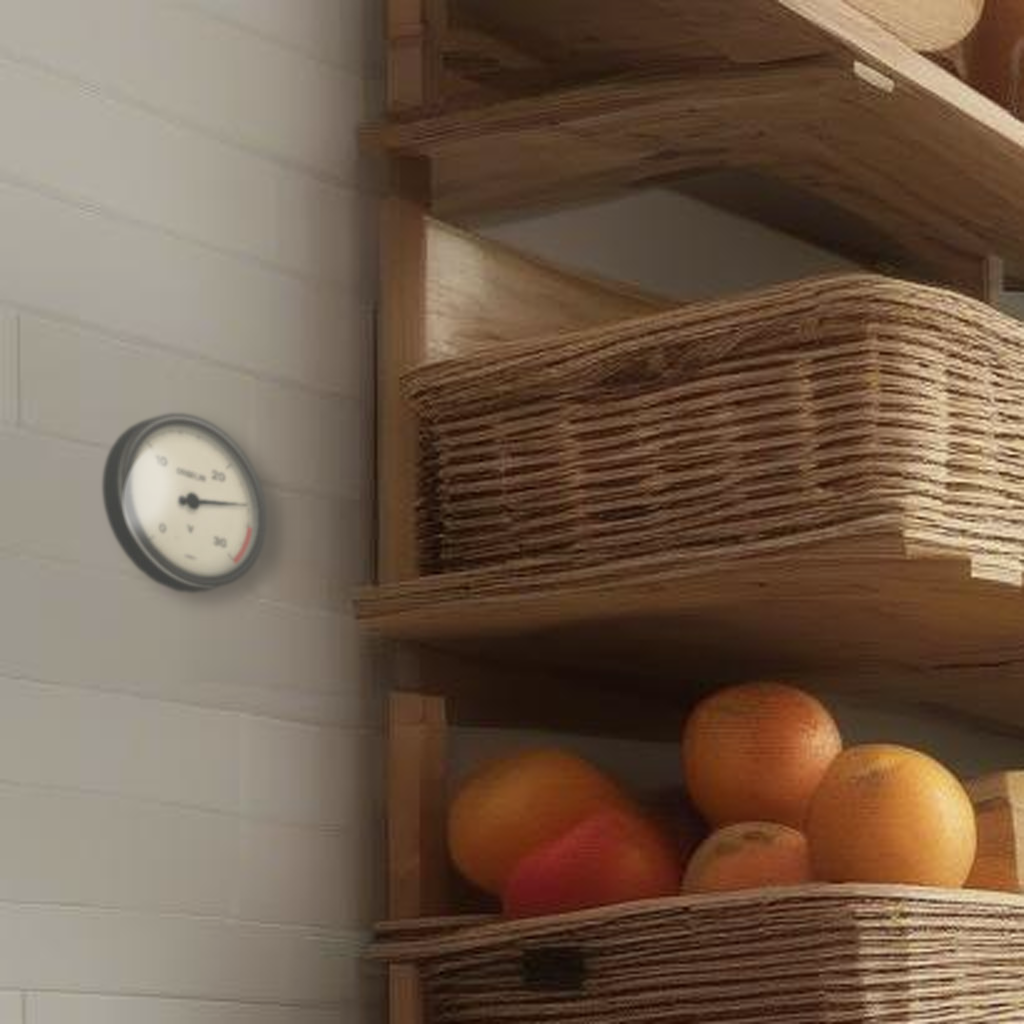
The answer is 24 V
